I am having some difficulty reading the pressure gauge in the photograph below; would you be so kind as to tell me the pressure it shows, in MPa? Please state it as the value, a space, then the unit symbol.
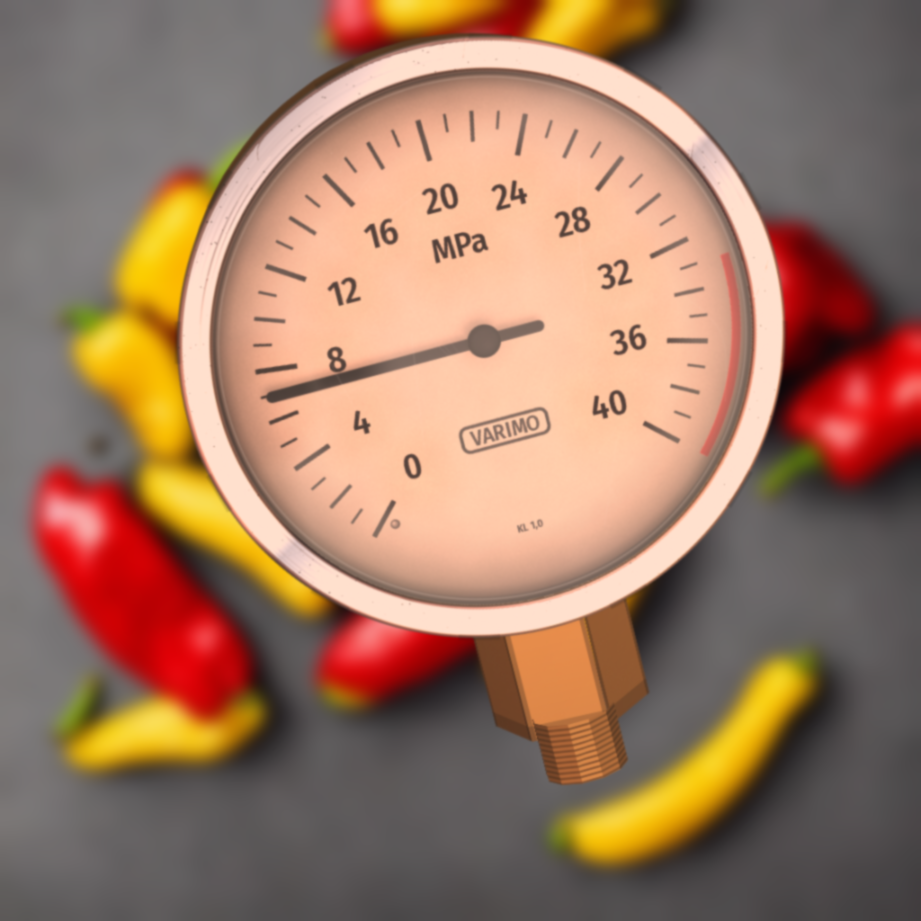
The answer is 7 MPa
